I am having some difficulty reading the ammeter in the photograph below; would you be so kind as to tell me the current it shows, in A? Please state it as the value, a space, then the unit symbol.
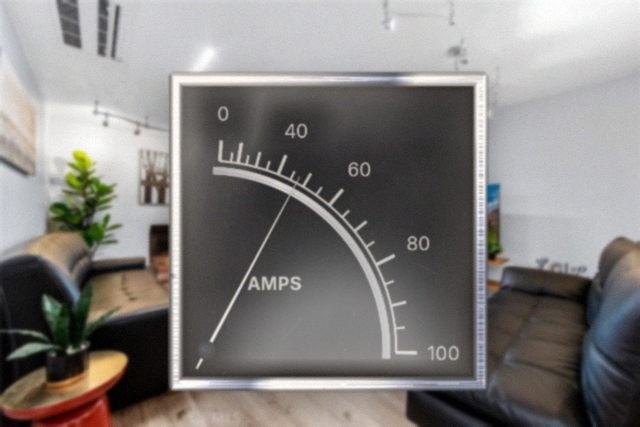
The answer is 47.5 A
